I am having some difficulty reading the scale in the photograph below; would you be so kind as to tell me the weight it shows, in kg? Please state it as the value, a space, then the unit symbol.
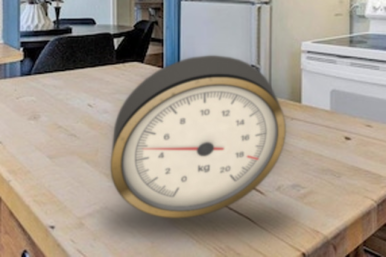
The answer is 5 kg
